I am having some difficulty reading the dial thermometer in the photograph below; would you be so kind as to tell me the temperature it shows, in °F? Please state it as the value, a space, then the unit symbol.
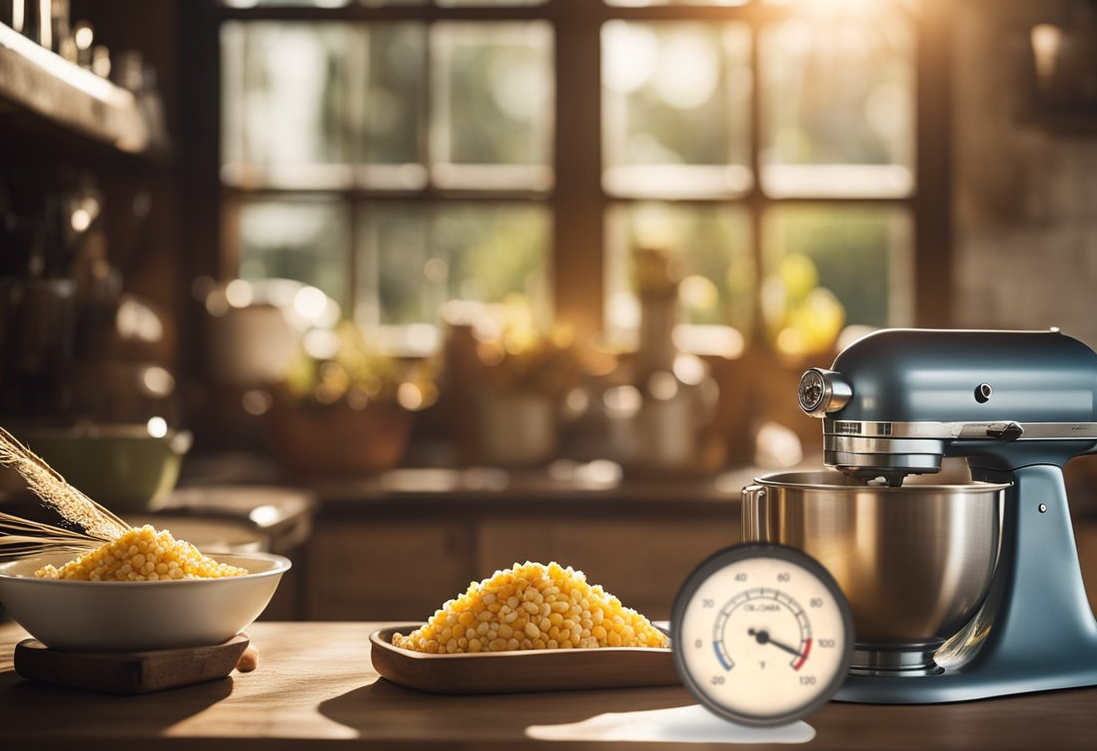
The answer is 110 °F
